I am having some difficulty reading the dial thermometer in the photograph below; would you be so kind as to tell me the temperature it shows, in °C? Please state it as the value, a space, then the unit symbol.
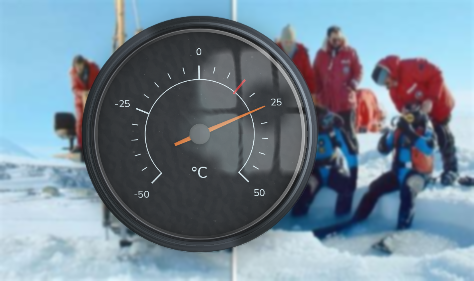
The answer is 25 °C
